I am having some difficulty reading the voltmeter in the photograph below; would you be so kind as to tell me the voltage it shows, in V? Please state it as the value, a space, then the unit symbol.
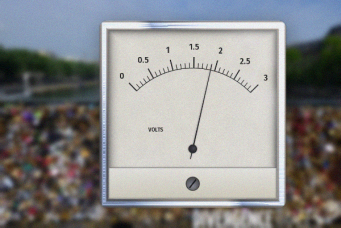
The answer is 1.9 V
